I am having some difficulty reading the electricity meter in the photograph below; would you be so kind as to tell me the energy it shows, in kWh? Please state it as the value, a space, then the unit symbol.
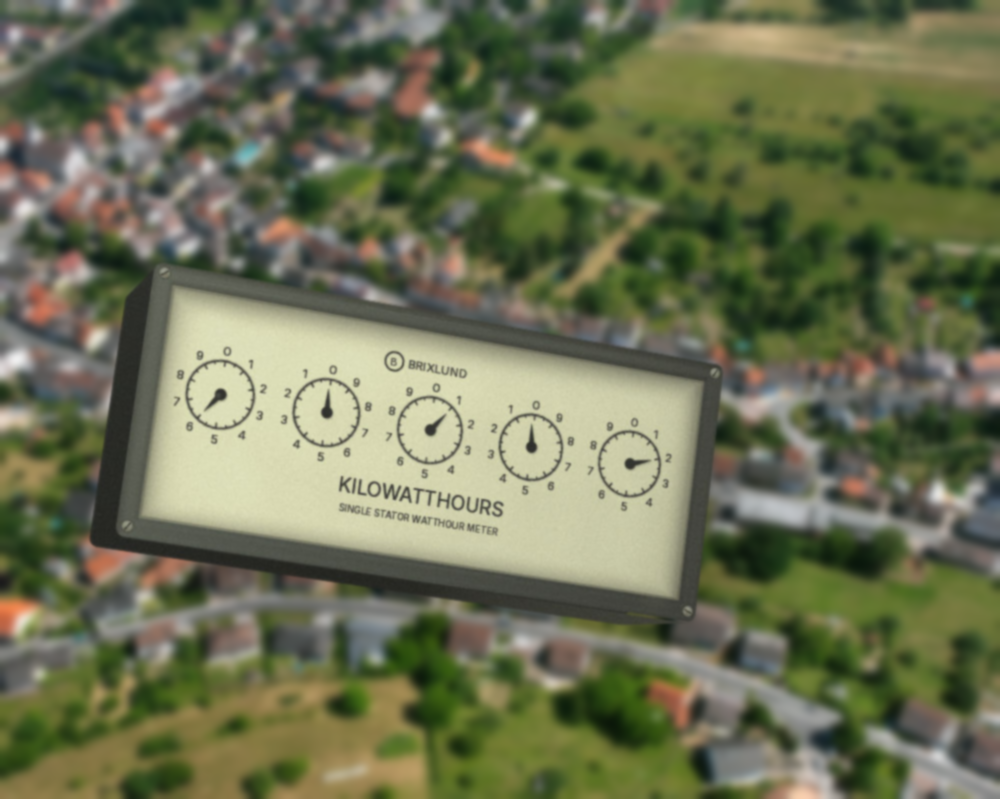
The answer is 60102 kWh
